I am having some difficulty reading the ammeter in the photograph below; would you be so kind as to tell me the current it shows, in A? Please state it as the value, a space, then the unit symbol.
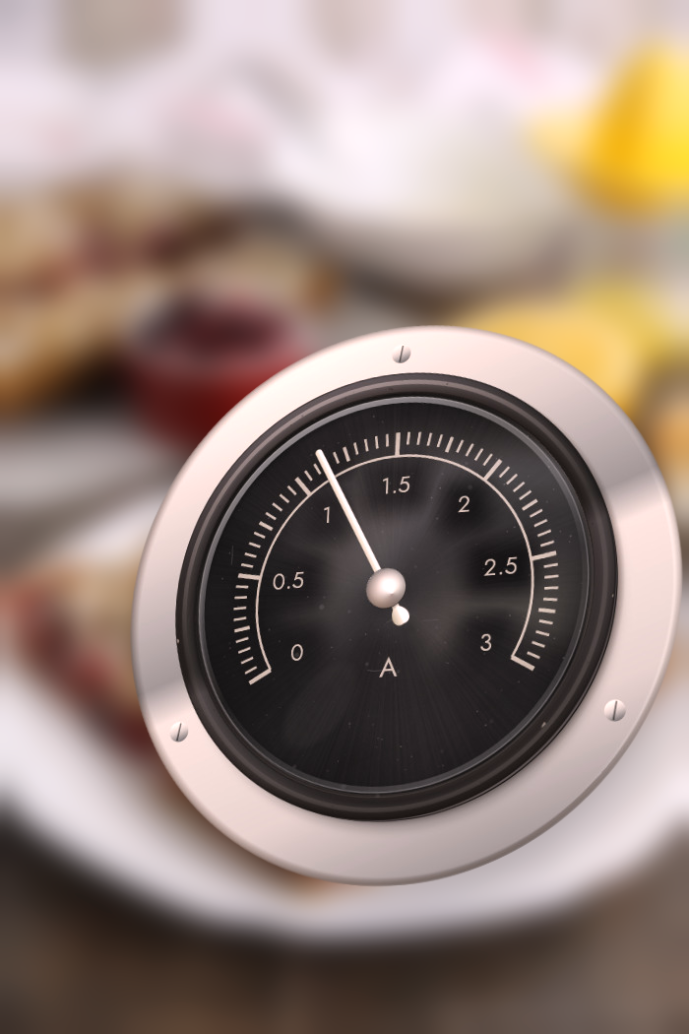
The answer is 1.15 A
